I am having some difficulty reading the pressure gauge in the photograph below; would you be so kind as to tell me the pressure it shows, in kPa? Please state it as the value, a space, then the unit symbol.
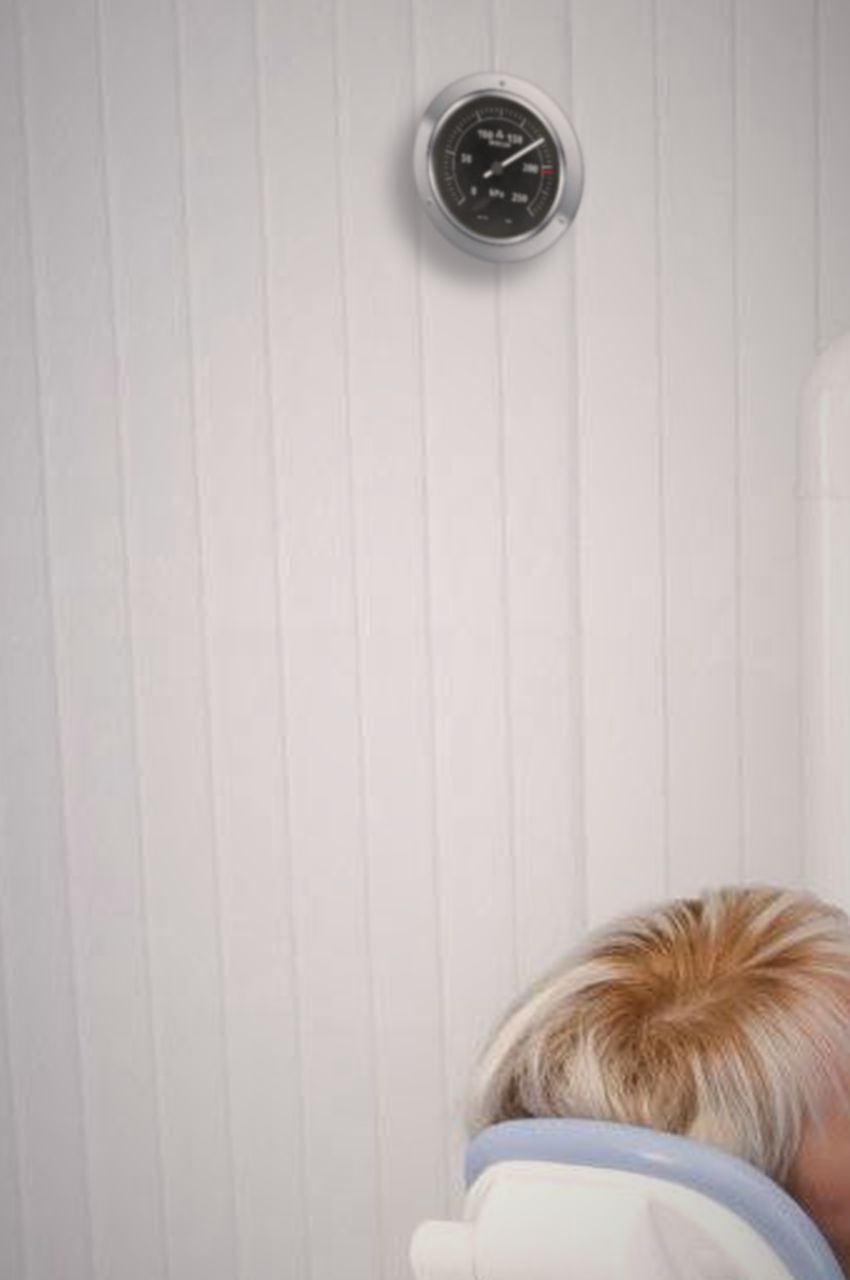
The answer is 175 kPa
